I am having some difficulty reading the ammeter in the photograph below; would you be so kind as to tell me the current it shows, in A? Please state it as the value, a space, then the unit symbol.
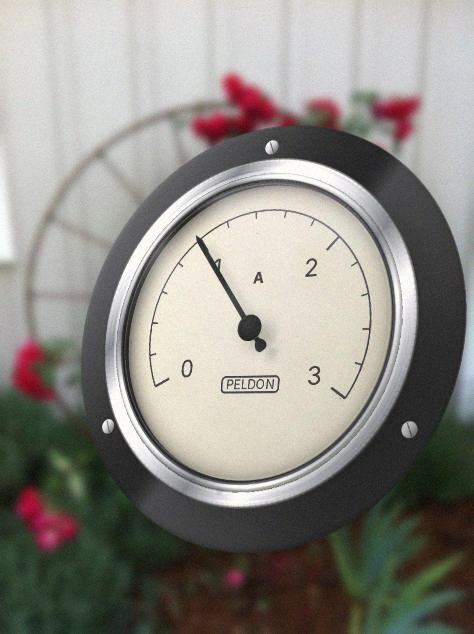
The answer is 1 A
